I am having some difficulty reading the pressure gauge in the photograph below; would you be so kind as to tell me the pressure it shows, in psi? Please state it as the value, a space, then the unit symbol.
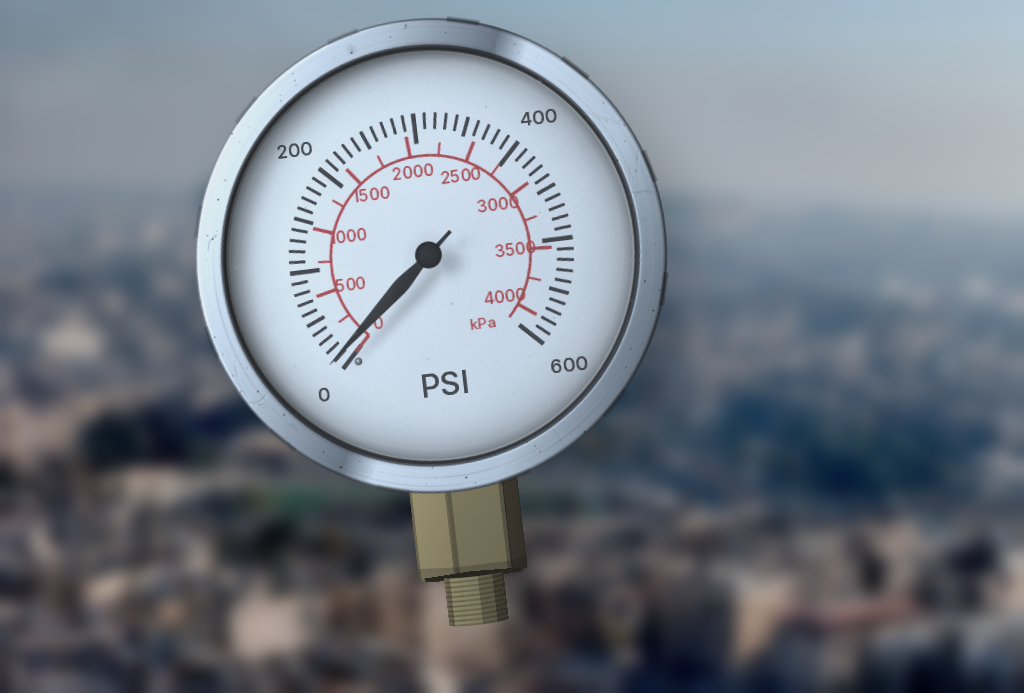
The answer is 10 psi
